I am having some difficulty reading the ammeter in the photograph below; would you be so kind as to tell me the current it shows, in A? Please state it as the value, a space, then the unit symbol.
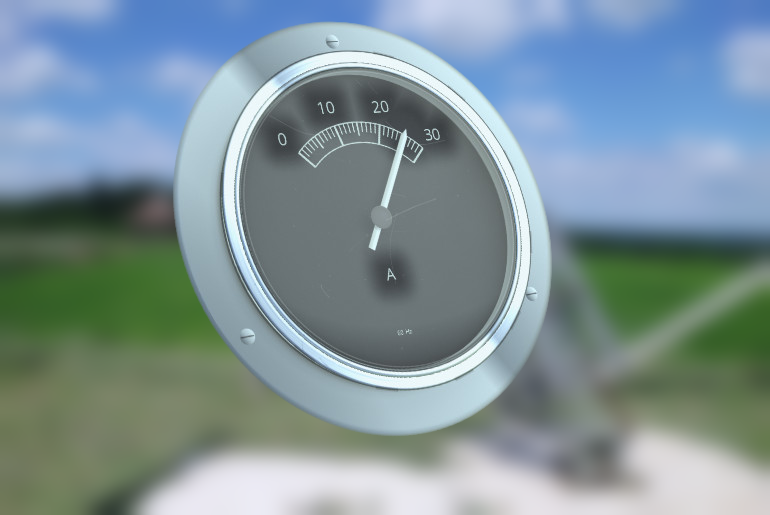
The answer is 25 A
